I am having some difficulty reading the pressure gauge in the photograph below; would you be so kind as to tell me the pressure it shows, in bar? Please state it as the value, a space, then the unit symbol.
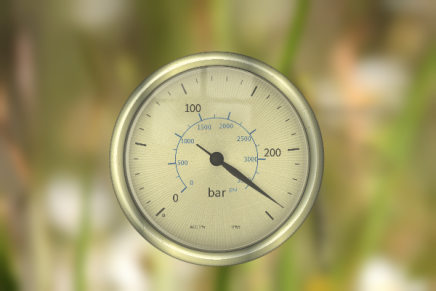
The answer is 240 bar
